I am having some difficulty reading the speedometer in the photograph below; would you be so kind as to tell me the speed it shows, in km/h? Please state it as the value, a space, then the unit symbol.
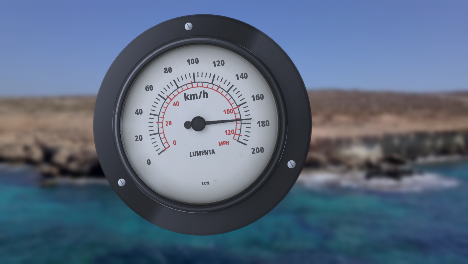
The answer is 176 km/h
